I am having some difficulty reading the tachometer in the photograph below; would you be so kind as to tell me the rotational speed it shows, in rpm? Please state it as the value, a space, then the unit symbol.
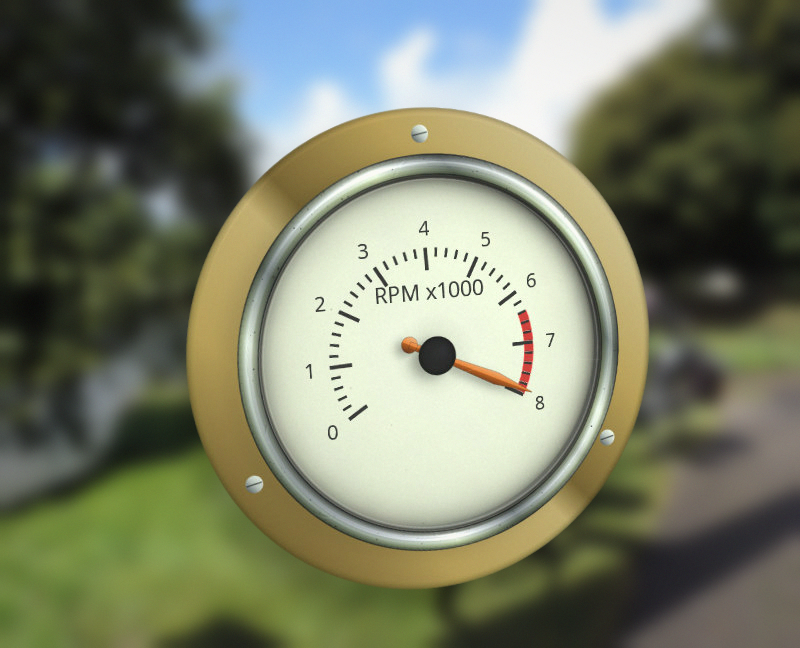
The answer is 7900 rpm
